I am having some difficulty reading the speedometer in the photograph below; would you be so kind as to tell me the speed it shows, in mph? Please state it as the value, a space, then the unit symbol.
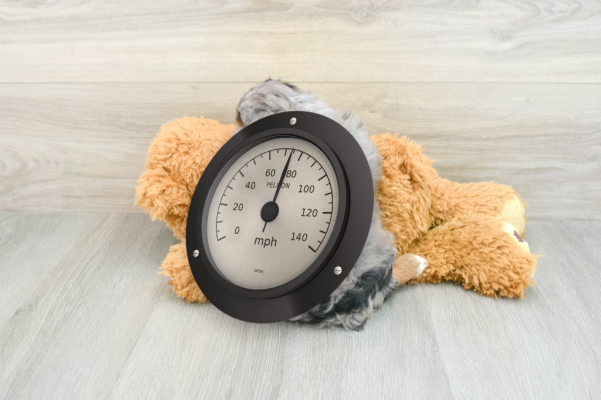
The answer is 75 mph
